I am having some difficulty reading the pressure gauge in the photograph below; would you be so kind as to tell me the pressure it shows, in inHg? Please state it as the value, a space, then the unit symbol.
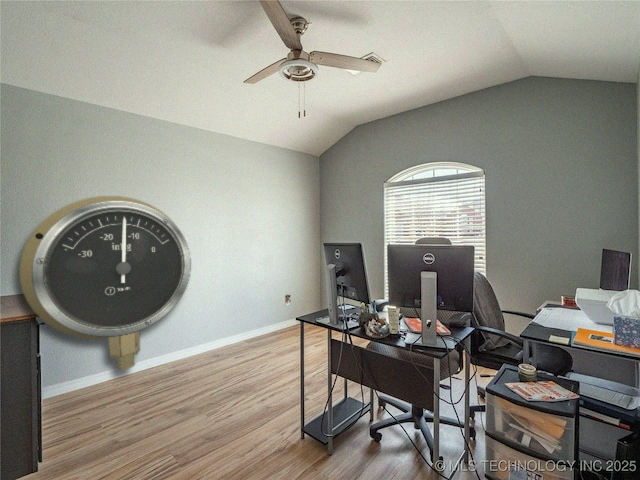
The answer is -14 inHg
